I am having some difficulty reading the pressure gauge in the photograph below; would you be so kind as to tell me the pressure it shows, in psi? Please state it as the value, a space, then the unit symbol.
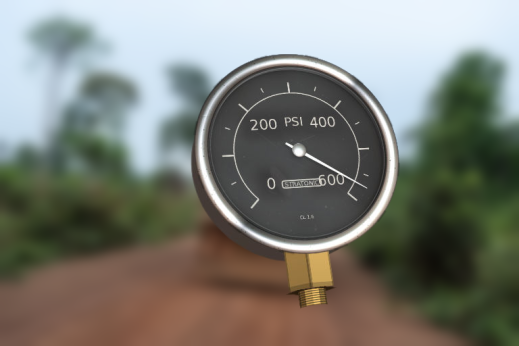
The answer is 575 psi
